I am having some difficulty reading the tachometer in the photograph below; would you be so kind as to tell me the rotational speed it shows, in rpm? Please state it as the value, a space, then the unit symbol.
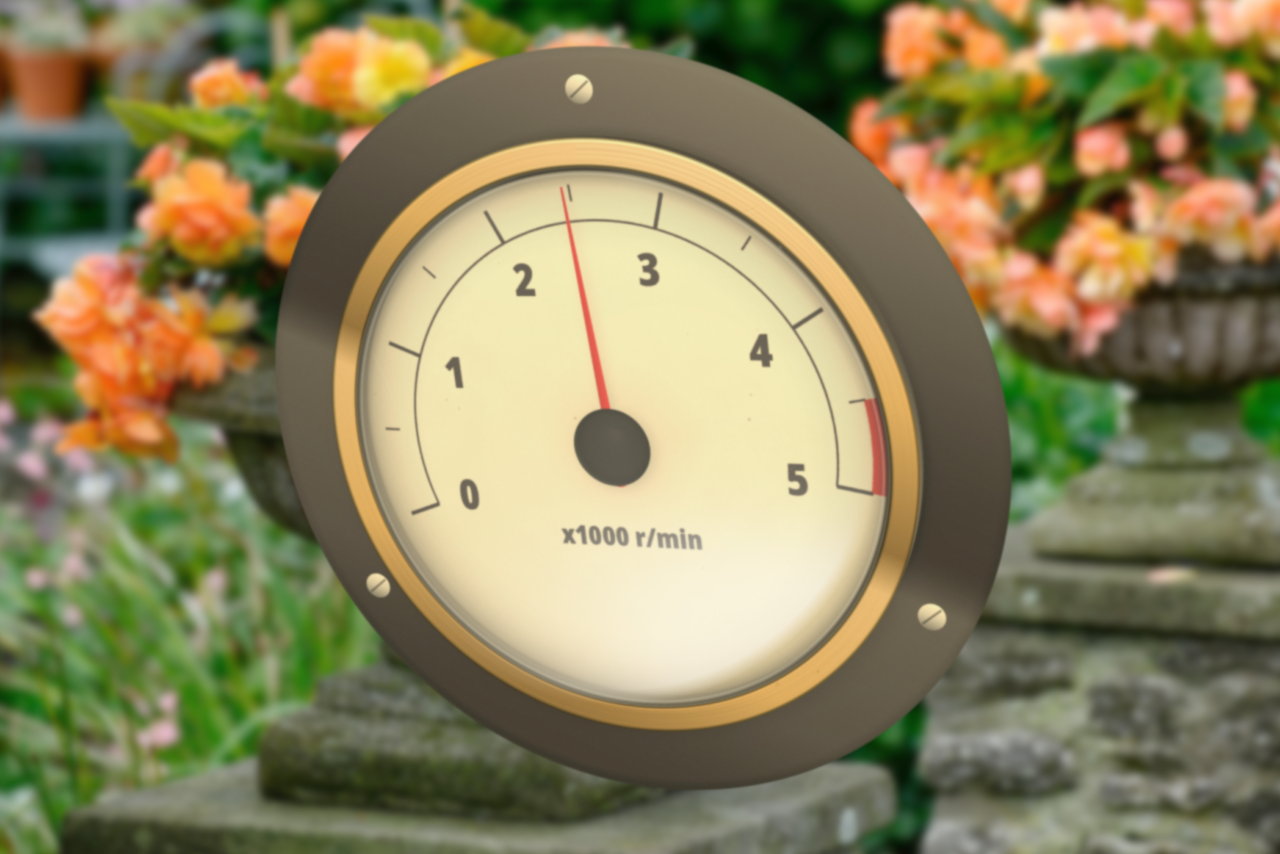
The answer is 2500 rpm
